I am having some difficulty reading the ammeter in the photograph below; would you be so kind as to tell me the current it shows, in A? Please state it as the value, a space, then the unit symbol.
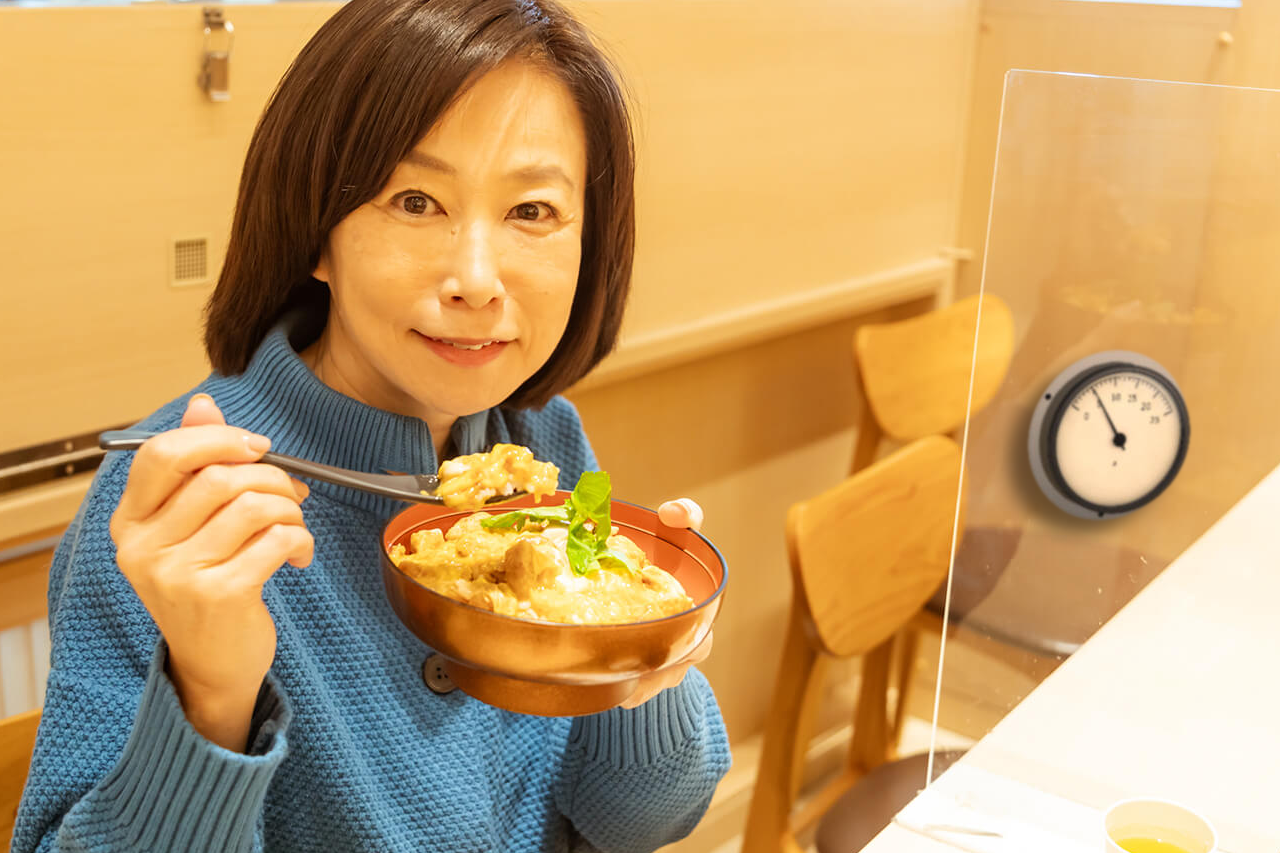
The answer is 5 A
